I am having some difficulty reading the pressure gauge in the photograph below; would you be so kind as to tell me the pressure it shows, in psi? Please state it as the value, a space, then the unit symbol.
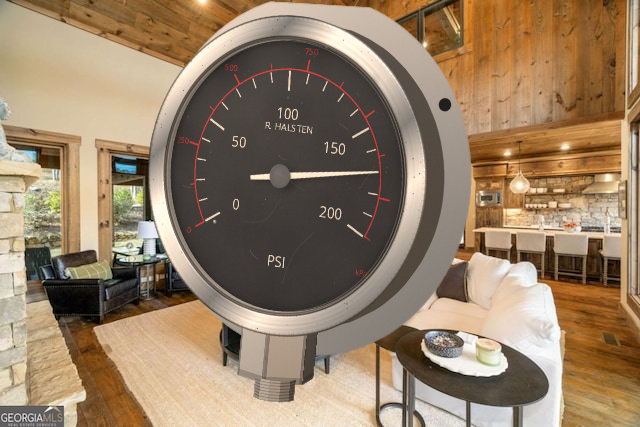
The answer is 170 psi
